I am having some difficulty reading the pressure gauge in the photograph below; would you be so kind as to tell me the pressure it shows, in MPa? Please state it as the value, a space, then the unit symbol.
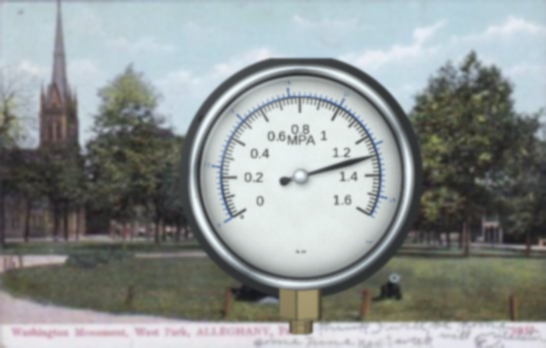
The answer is 1.3 MPa
